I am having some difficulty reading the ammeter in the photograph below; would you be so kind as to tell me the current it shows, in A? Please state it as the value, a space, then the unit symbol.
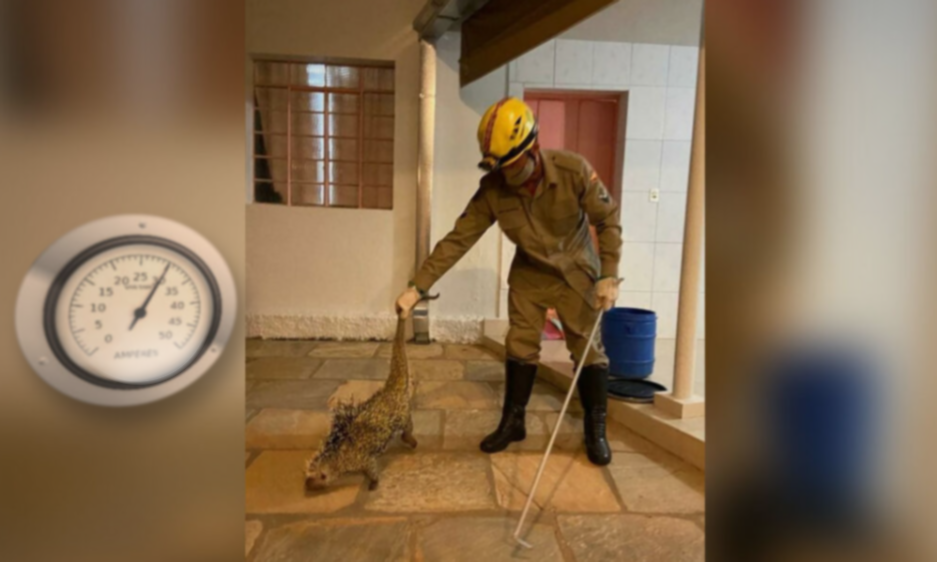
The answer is 30 A
